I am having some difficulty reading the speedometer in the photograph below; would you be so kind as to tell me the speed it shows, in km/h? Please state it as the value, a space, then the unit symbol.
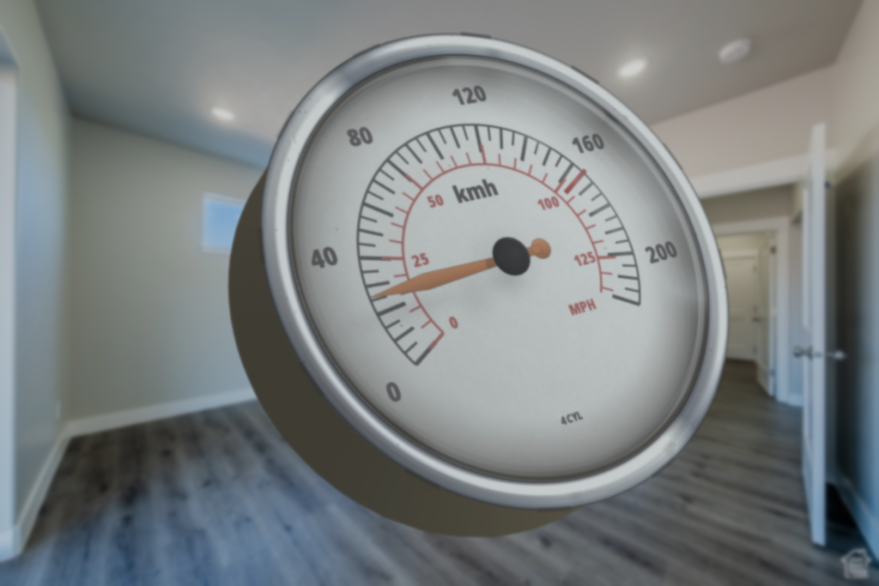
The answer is 25 km/h
